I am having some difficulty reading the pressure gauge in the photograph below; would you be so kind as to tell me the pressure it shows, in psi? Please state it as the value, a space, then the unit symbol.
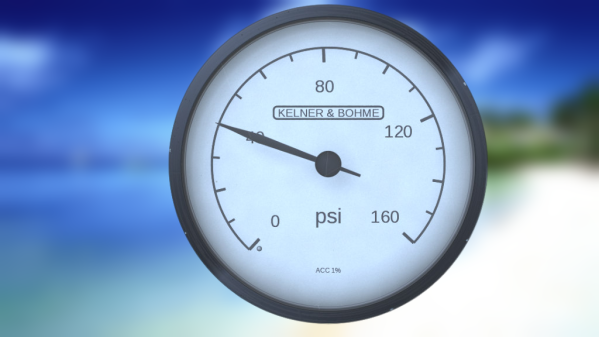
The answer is 40 psi
